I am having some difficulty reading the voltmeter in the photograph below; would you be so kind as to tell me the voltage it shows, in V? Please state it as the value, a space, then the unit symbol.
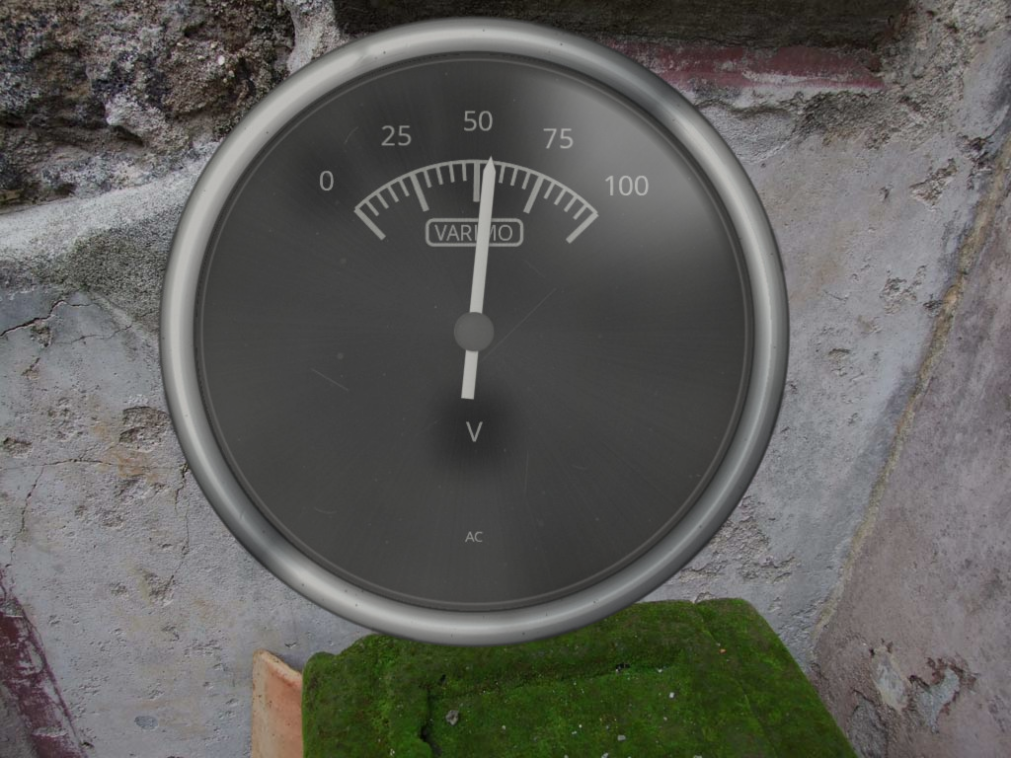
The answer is 55 V
